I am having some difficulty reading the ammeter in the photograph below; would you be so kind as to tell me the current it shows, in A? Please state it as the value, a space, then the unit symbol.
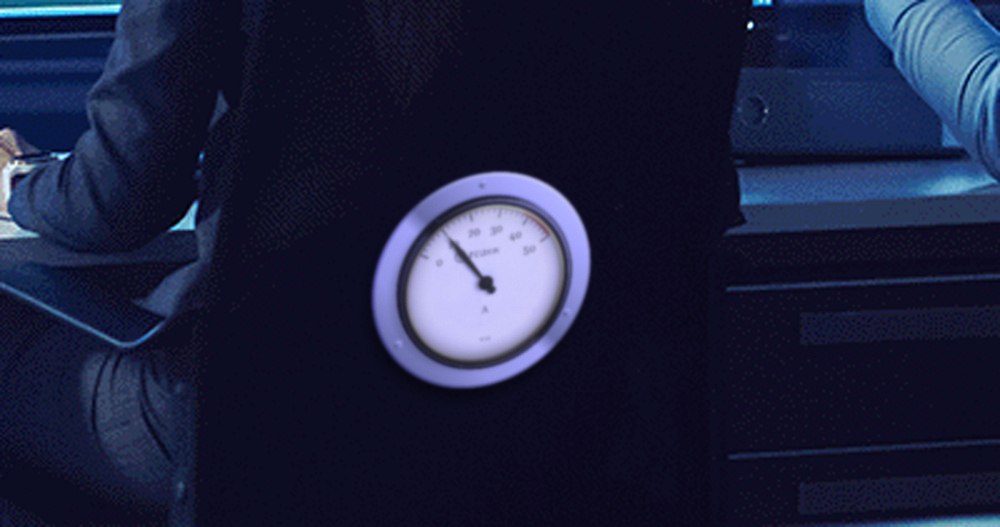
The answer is 10 A
